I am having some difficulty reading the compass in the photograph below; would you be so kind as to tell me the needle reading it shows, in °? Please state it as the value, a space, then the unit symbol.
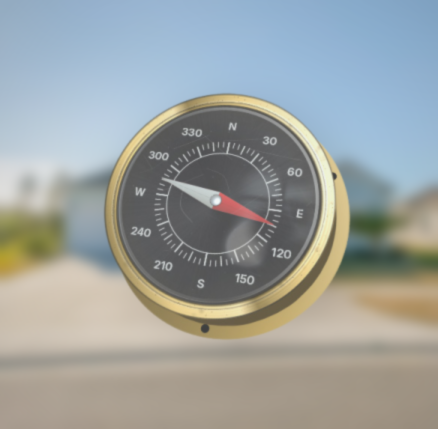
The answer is 105 °
